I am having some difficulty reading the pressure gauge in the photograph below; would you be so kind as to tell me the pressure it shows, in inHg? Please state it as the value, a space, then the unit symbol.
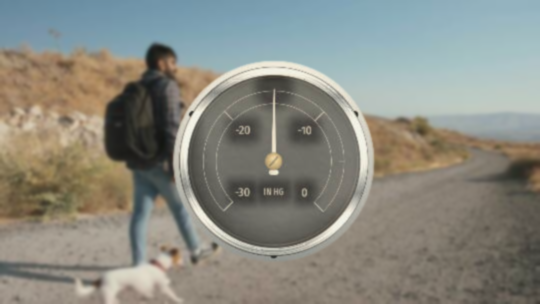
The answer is -15 inHg
